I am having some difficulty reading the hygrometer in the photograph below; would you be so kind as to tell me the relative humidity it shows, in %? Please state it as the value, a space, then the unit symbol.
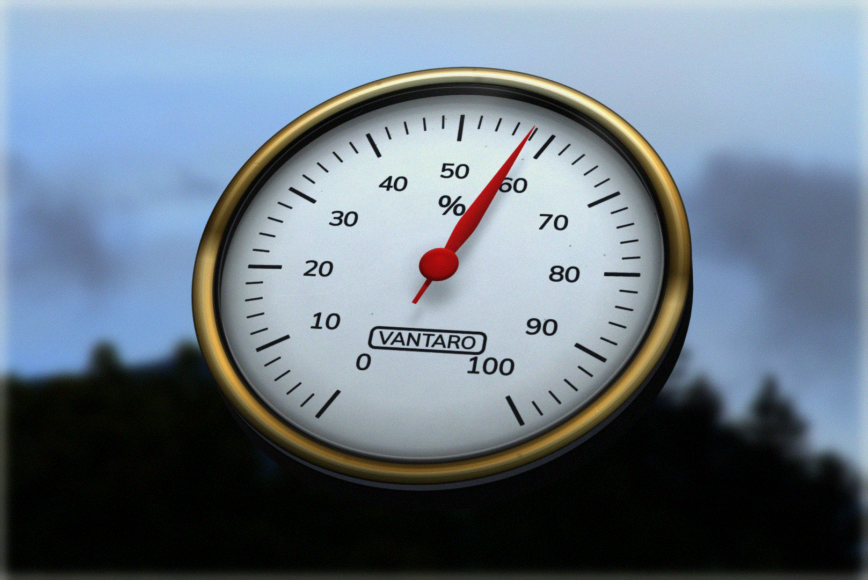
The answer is 58 %
